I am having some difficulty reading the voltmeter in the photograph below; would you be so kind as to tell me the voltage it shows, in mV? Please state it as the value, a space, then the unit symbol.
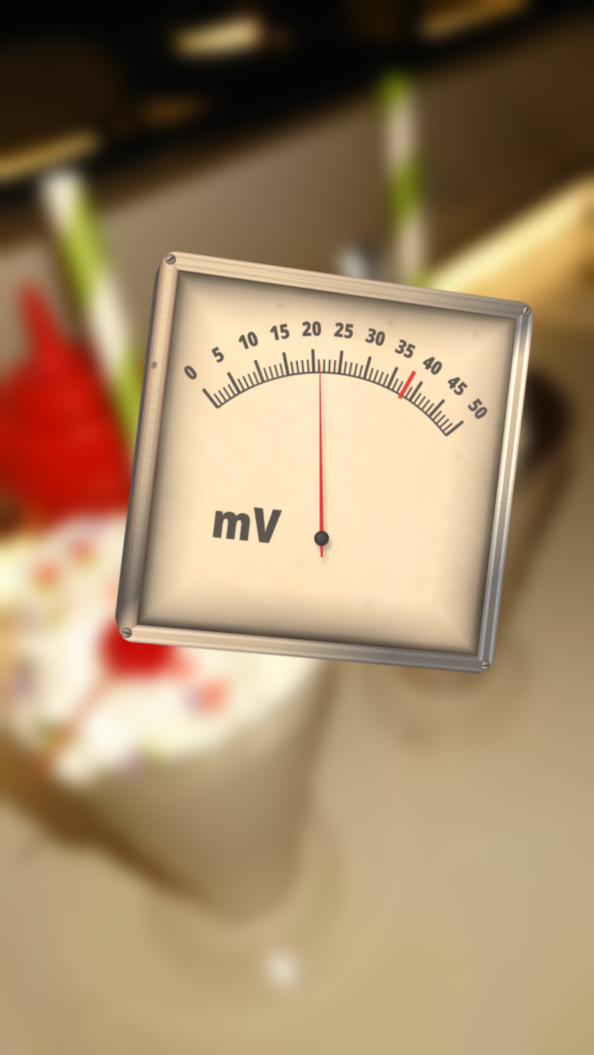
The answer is 21 mV
